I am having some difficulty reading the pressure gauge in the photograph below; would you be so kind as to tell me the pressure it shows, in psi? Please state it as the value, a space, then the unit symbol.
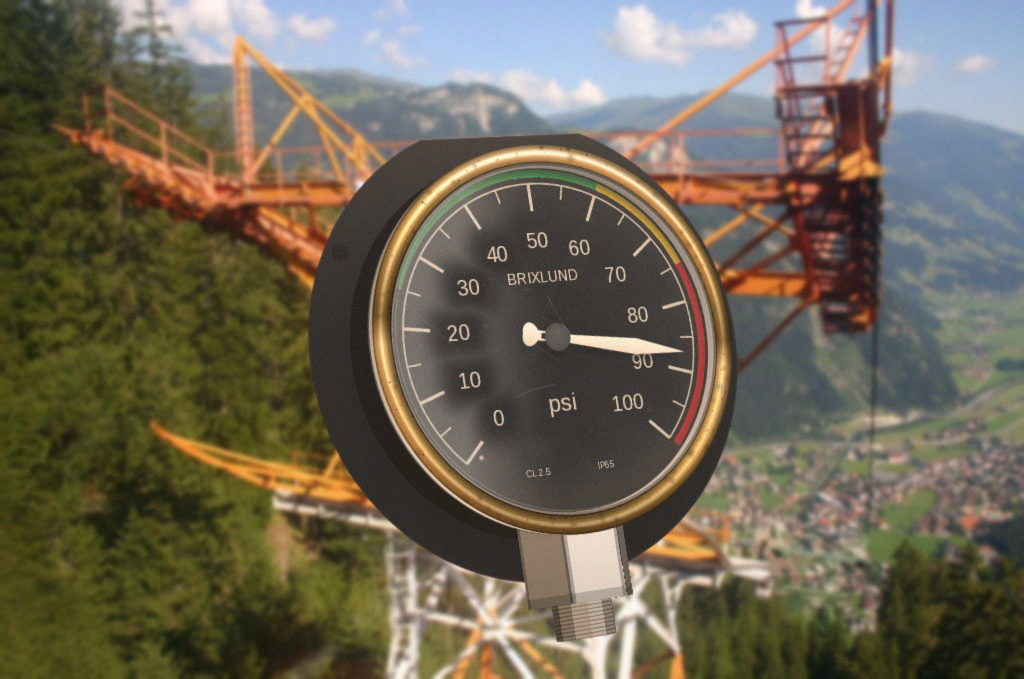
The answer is 87.5 psi
